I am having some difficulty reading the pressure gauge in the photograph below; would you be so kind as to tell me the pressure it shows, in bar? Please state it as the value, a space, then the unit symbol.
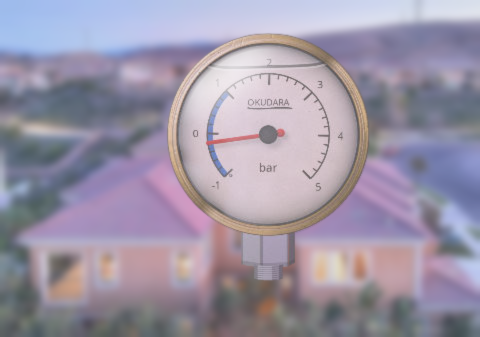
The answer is -0.2 bar
